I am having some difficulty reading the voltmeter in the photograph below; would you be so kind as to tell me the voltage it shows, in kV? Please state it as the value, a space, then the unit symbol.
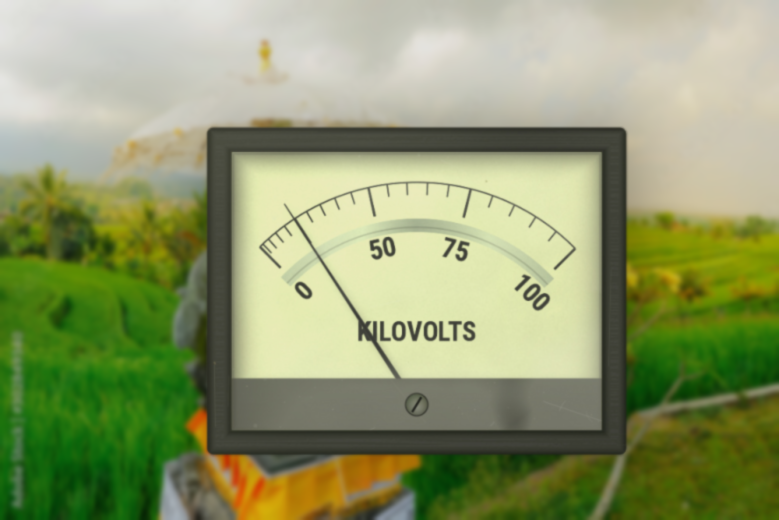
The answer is 25 kV
